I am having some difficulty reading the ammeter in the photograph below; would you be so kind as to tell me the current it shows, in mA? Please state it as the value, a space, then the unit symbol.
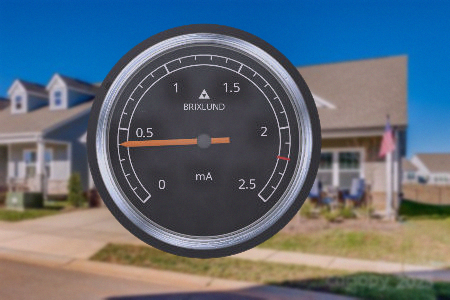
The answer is 0.4 mA
